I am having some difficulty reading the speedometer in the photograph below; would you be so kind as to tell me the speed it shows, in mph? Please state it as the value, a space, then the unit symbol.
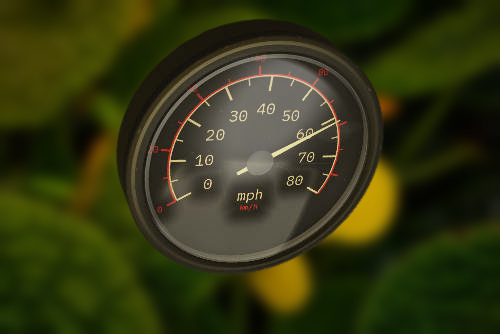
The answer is 60 mph
